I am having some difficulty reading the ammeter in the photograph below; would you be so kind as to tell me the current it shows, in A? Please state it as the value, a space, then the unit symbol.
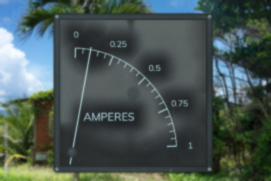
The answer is 0.1 A
